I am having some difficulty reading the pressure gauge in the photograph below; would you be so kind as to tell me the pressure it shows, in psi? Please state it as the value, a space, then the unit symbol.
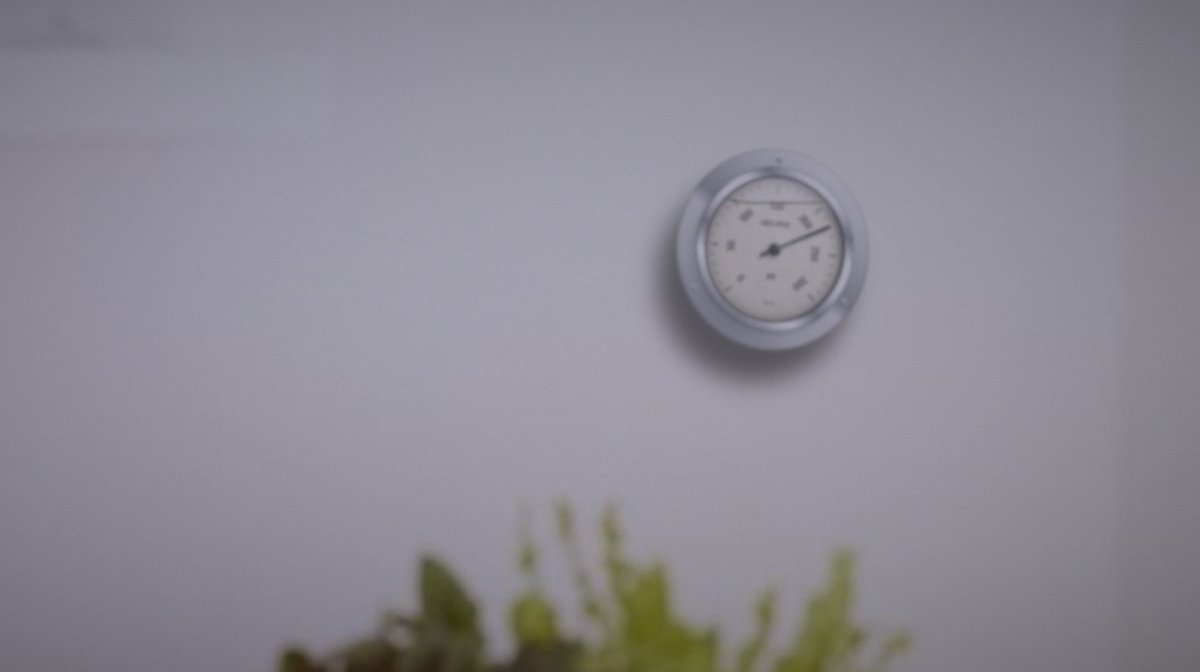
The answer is 220 psi
